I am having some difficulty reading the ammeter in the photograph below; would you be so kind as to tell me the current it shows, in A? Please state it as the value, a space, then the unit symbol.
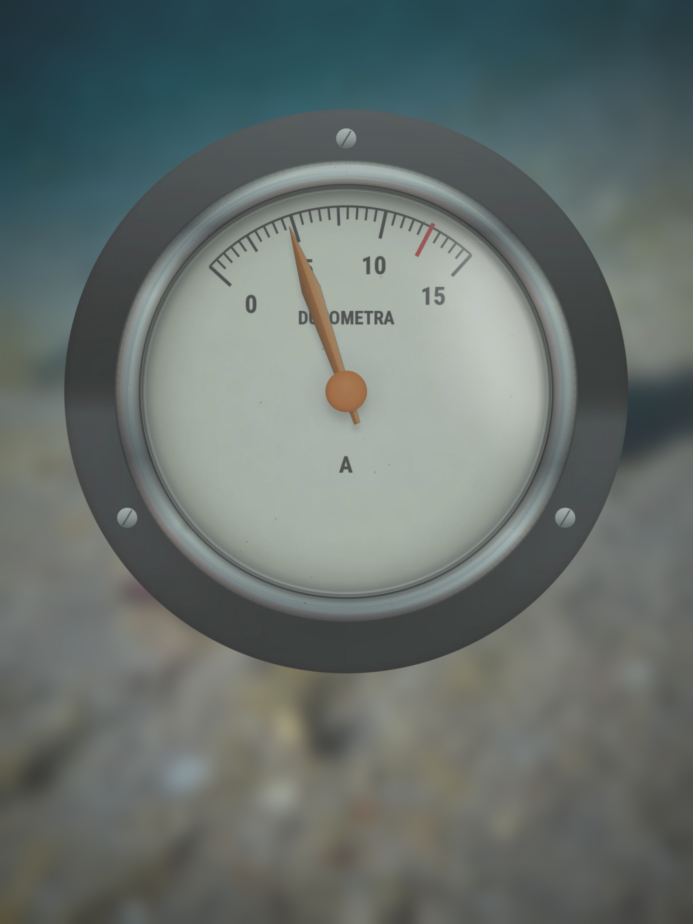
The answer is 4.75 A
